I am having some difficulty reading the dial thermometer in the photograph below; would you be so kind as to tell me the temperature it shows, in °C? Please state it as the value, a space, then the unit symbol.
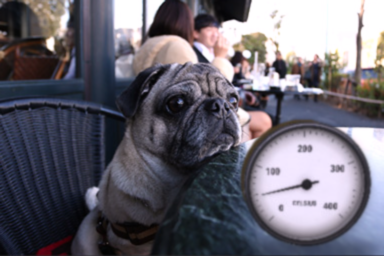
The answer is 50 °C
